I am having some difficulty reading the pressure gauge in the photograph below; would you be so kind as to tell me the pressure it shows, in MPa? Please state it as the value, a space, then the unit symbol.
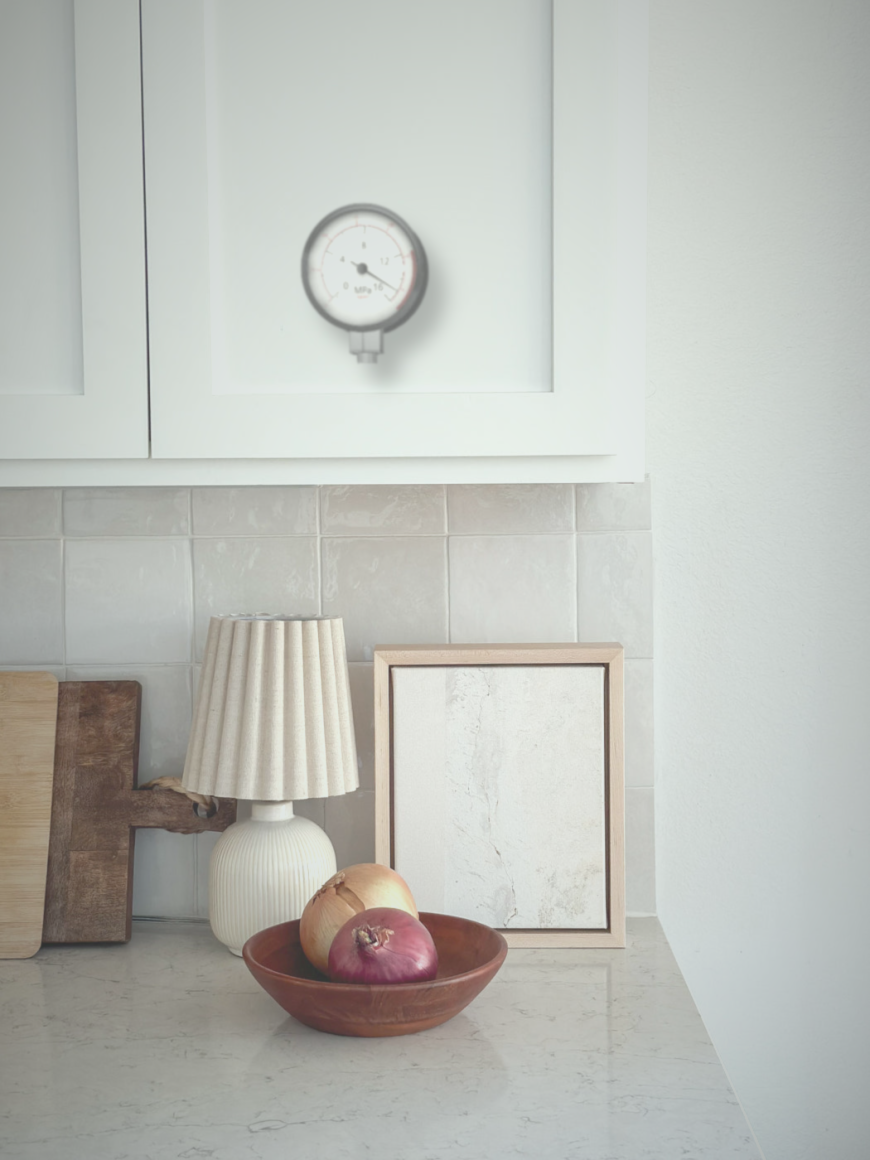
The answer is 15 MPa
